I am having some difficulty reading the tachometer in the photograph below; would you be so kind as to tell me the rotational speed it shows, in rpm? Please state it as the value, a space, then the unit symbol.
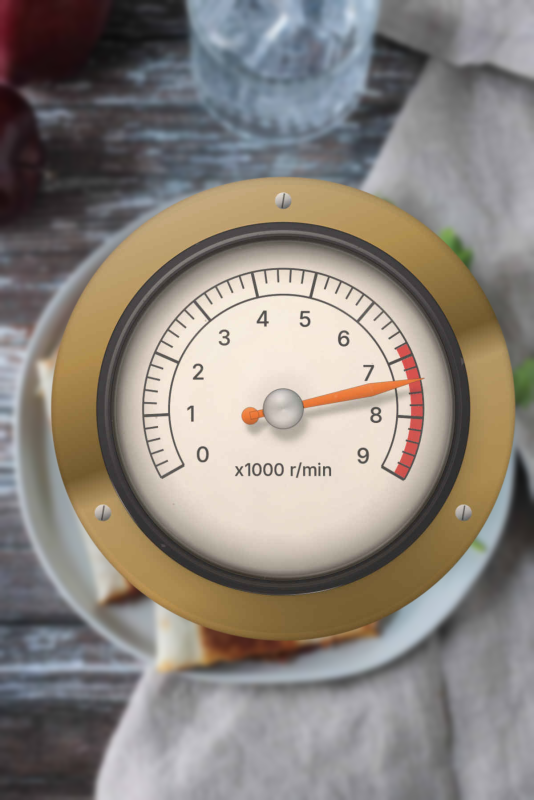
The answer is 7400 rpm
